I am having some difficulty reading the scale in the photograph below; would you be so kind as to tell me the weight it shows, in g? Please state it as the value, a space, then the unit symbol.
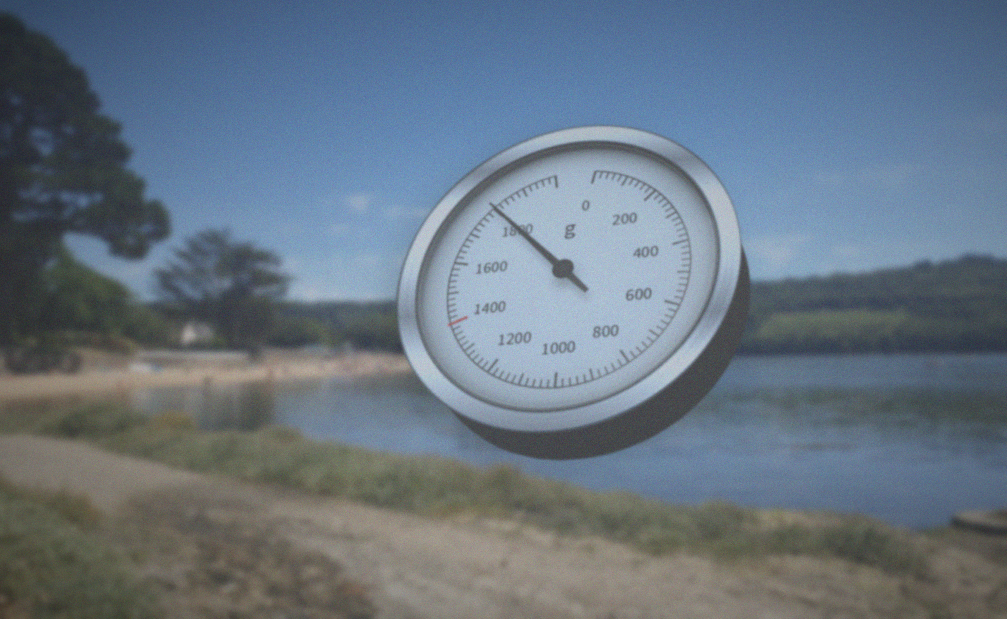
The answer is 1800 g
